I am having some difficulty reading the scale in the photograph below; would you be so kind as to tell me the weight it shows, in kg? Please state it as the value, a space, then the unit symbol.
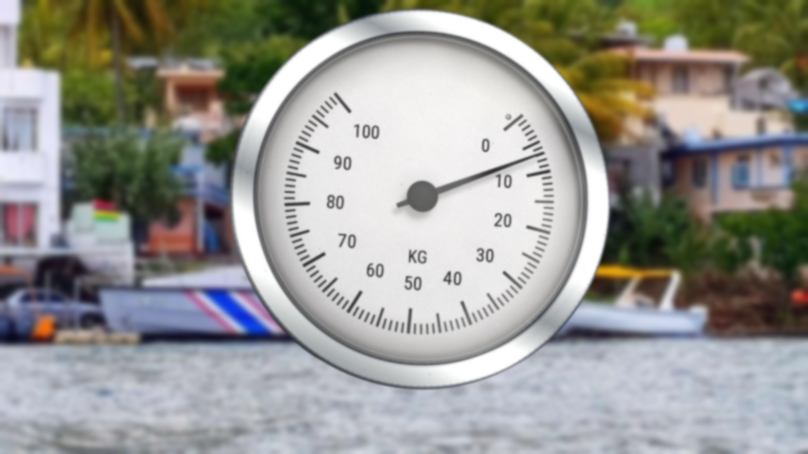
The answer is 7 kg
